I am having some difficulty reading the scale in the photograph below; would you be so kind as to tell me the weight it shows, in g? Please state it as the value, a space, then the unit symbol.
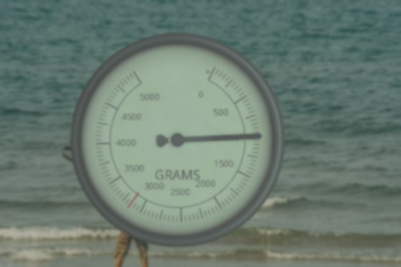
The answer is 1000 g
